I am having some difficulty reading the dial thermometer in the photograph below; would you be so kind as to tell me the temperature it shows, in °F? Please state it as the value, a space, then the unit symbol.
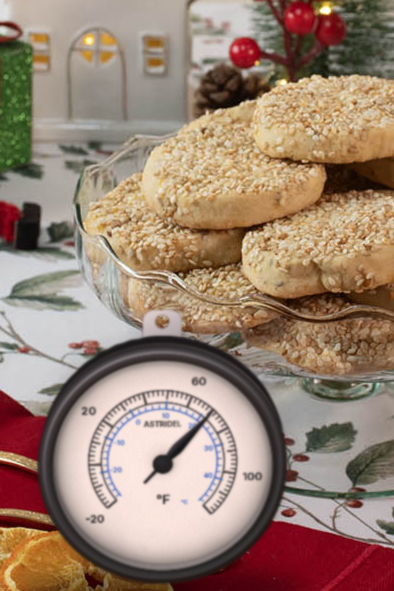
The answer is 70 °F
